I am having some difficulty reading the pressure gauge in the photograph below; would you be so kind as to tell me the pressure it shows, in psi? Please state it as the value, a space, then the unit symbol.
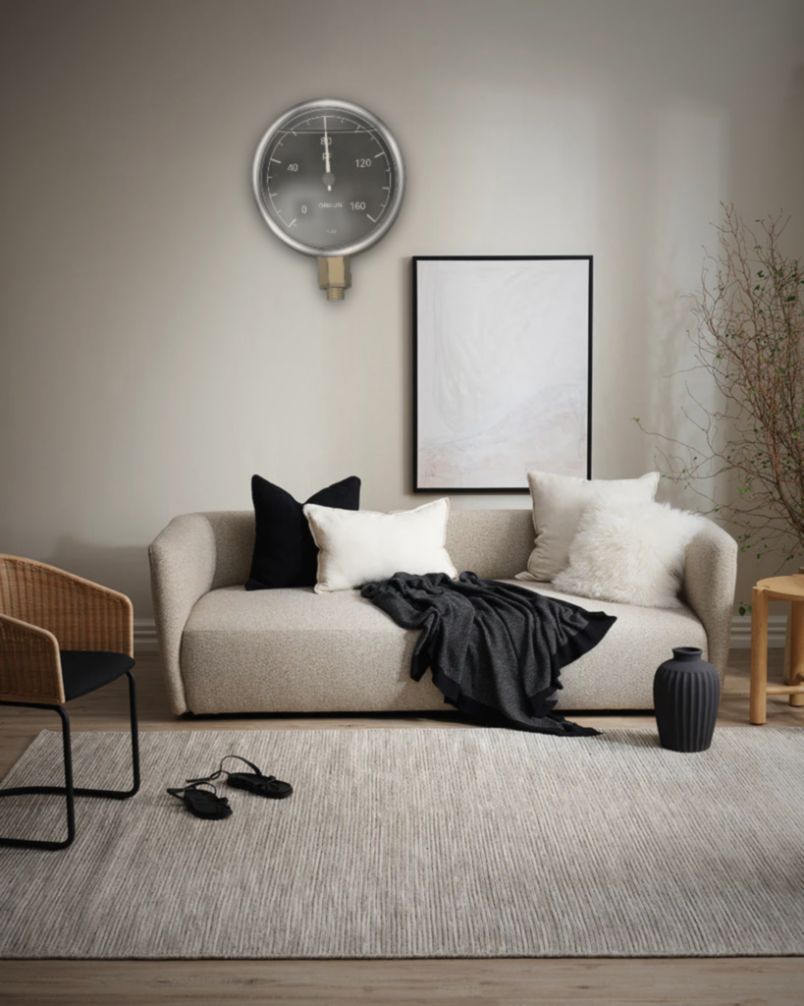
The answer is 80 psi
